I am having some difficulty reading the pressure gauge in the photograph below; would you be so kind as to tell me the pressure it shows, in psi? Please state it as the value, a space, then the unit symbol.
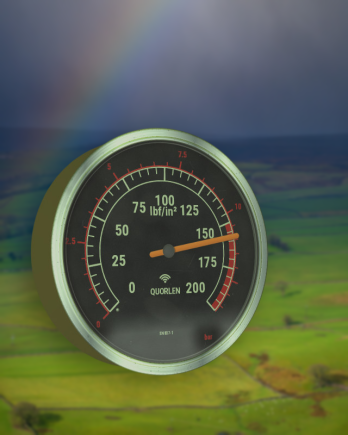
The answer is 157.5 psi
